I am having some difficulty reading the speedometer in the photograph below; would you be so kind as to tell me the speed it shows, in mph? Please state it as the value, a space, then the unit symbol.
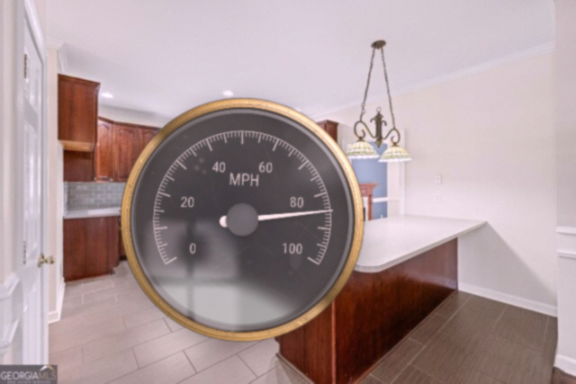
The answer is 85 mph
